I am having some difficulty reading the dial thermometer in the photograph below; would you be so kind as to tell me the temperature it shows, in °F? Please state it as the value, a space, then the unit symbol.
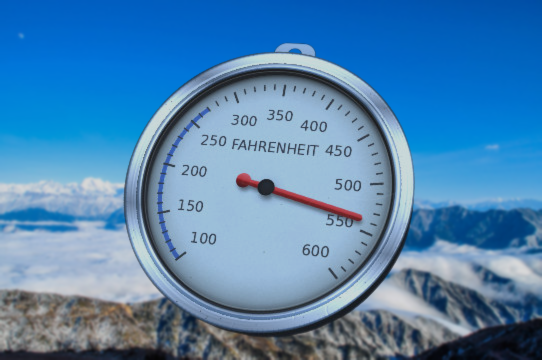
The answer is 540 °F
